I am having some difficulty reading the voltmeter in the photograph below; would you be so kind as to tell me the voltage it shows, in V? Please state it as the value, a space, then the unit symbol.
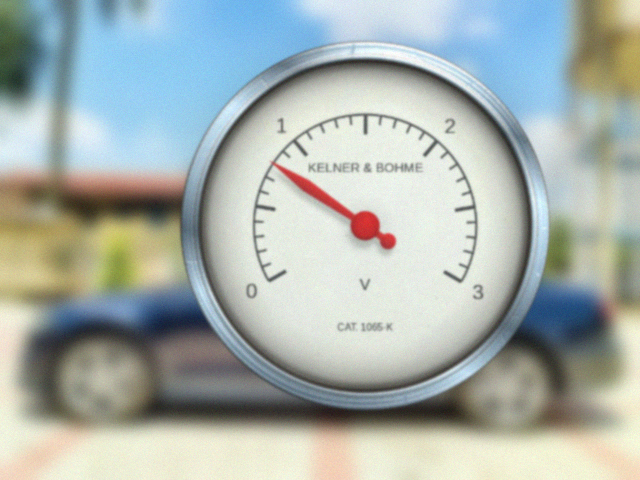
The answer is 0.8 V
